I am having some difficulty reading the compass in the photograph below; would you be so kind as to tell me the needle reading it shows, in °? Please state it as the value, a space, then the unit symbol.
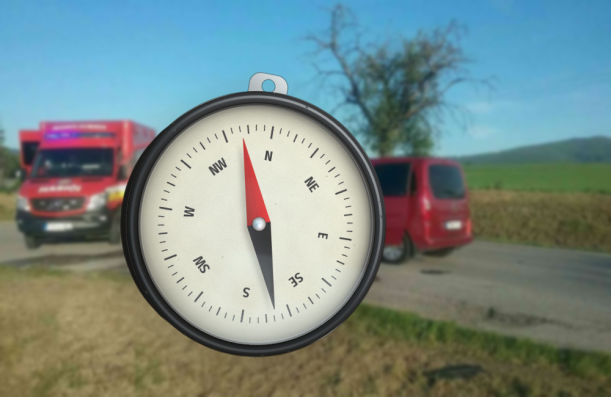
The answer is 340 °
